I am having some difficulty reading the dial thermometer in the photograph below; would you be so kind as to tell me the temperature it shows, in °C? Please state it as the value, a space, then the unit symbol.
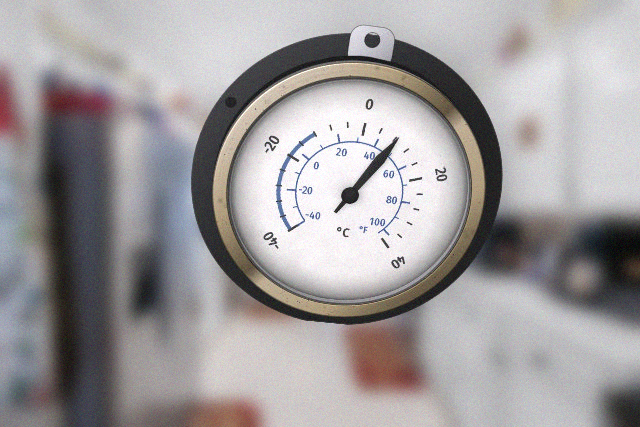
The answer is 8 °C
